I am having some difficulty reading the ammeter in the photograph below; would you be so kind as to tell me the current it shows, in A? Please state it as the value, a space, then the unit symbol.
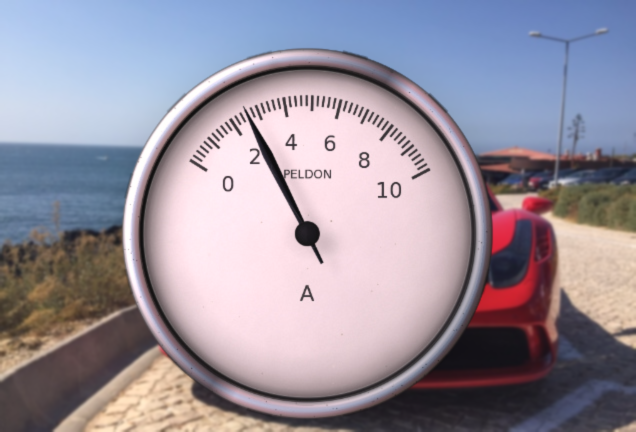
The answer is 2.6 A
